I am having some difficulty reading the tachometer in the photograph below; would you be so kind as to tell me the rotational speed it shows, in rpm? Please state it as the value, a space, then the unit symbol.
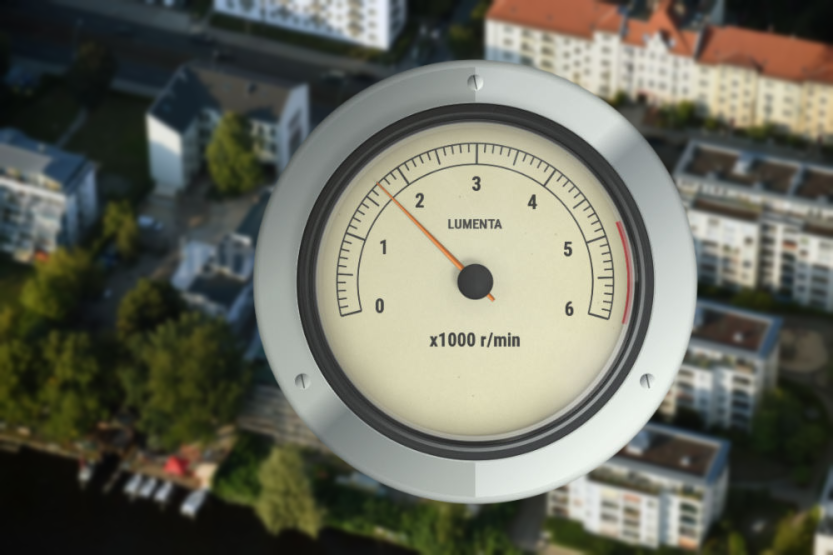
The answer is 1700 rpm
